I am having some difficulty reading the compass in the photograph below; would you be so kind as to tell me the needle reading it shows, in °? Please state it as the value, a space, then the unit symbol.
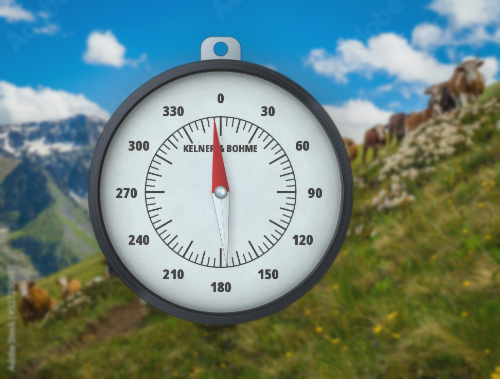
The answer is 355 °
